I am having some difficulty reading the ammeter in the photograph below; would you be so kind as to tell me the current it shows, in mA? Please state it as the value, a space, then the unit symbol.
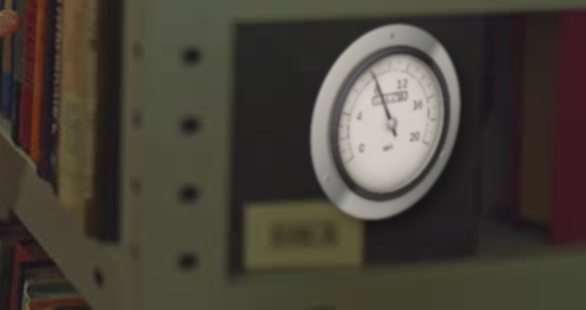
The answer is 8 mA
